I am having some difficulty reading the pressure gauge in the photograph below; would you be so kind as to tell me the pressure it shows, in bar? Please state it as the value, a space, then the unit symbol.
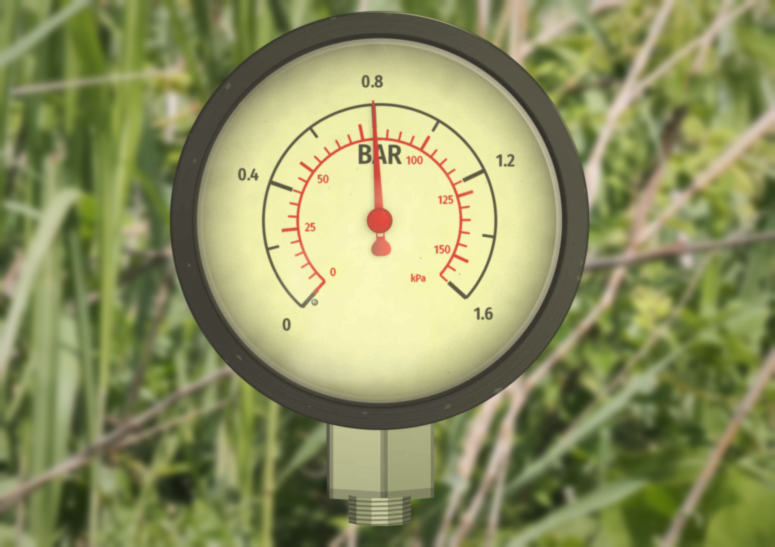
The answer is 0.8 bar
